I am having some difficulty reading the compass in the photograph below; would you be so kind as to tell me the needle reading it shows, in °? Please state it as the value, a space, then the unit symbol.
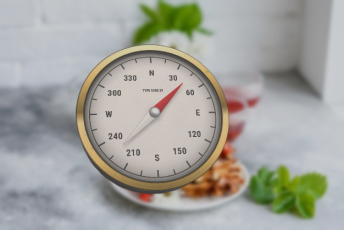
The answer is 45 °
